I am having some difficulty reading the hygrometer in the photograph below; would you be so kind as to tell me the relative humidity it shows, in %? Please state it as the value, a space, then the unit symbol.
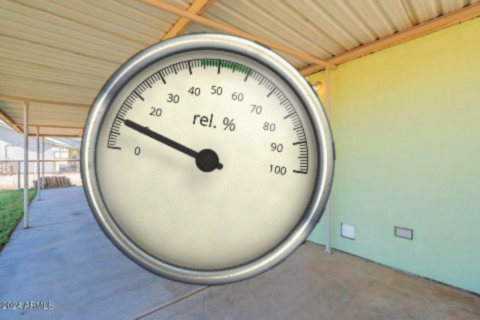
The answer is 10 %
